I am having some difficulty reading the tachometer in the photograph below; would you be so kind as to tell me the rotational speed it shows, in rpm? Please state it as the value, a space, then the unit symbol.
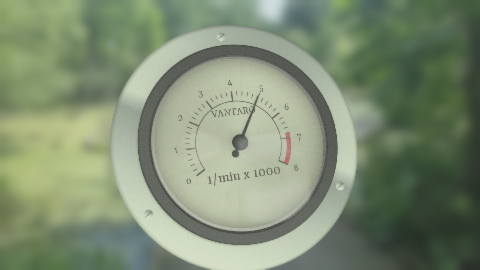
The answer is 5000 rpm
